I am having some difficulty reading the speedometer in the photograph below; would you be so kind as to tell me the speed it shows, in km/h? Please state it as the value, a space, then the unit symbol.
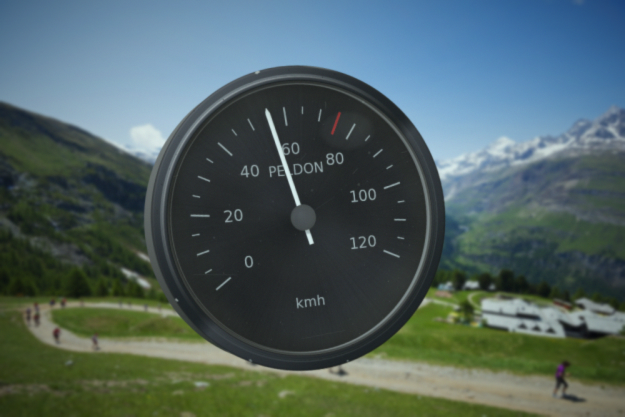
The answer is 55 km/h
